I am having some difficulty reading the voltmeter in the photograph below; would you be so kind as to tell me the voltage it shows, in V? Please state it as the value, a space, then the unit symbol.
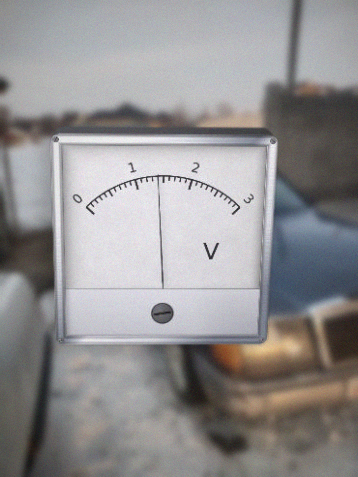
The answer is 1.4 V
